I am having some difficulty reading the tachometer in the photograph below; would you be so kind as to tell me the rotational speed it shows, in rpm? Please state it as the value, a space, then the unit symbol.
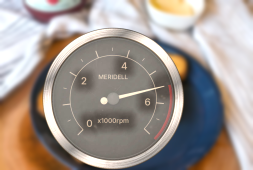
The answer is 5500 rpm
